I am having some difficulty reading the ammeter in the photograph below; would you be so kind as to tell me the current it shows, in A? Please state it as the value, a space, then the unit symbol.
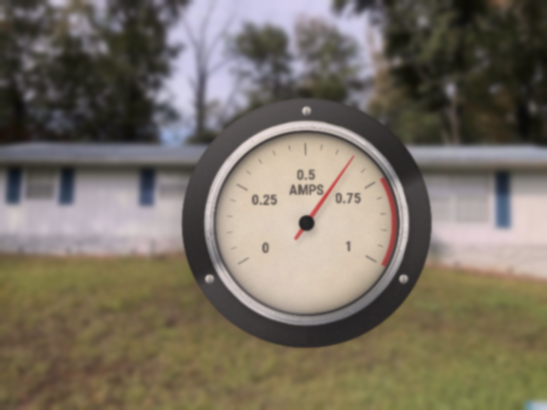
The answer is 0.65 A
